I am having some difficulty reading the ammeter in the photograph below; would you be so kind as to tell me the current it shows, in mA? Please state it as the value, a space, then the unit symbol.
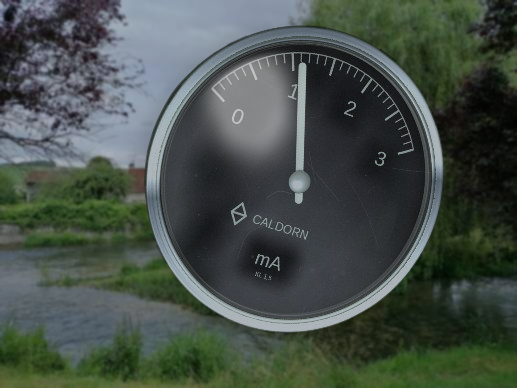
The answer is 1.1 mA
